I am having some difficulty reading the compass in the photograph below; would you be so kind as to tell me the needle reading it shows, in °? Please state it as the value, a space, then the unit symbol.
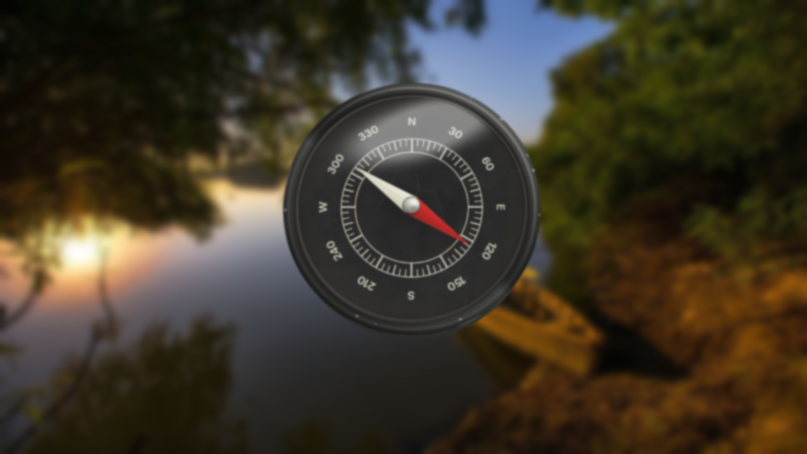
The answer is 125 °
